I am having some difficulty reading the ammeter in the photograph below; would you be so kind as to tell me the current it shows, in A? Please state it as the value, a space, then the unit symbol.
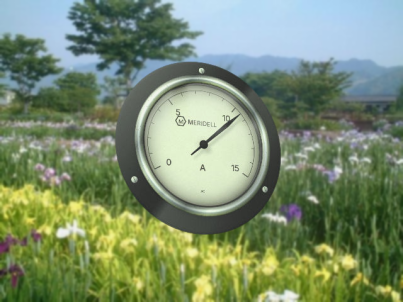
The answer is 10.5 A
